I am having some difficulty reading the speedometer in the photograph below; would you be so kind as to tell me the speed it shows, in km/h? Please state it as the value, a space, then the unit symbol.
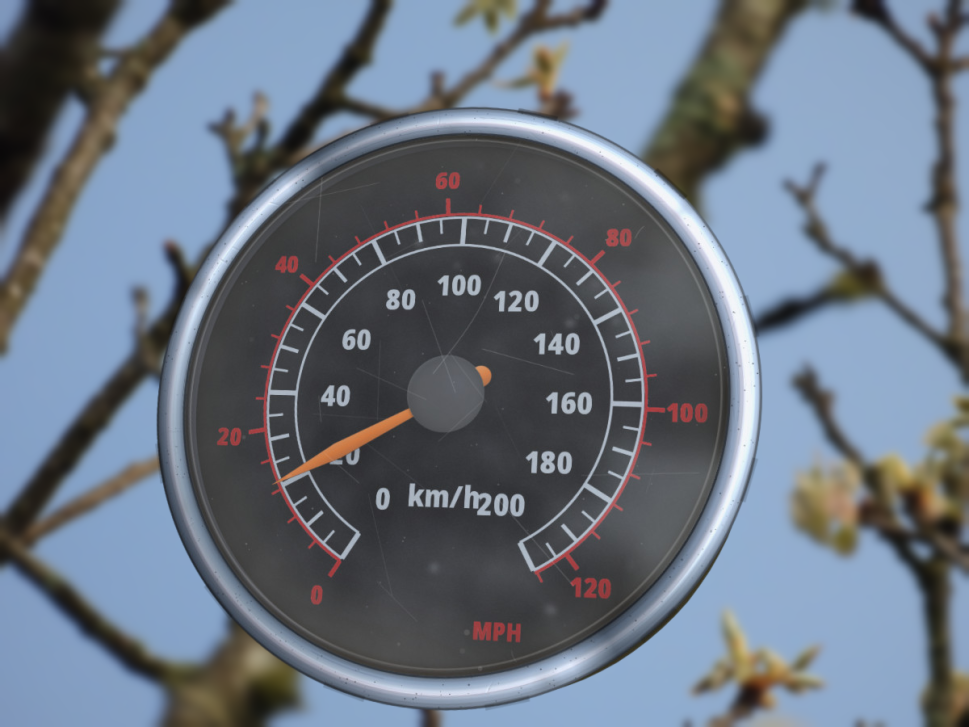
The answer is 20 km/h
